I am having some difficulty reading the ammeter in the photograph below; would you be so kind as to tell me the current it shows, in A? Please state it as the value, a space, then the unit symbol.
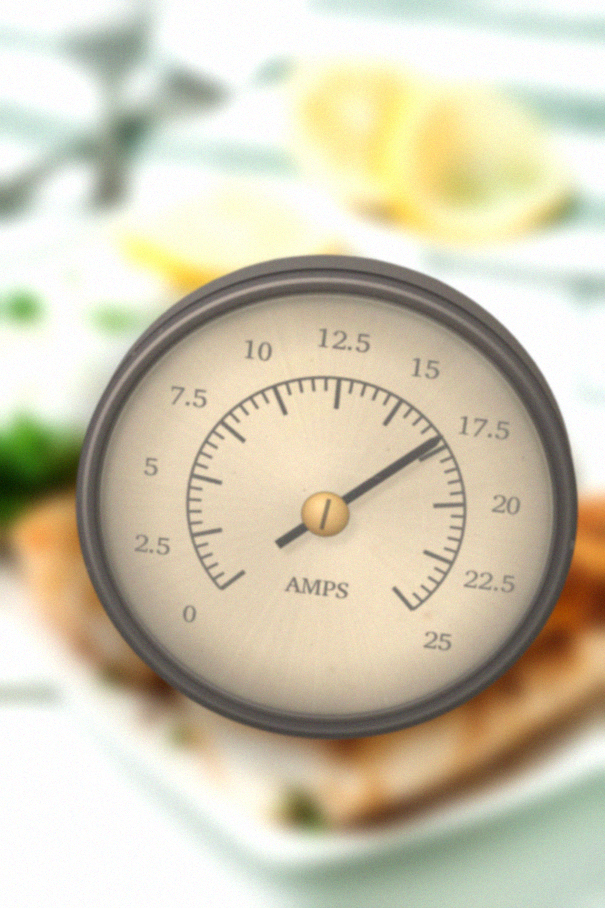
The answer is 17 A
